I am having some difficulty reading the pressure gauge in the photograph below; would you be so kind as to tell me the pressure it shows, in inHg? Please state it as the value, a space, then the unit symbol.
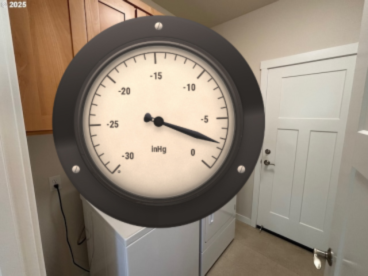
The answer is -2.5 inHg
